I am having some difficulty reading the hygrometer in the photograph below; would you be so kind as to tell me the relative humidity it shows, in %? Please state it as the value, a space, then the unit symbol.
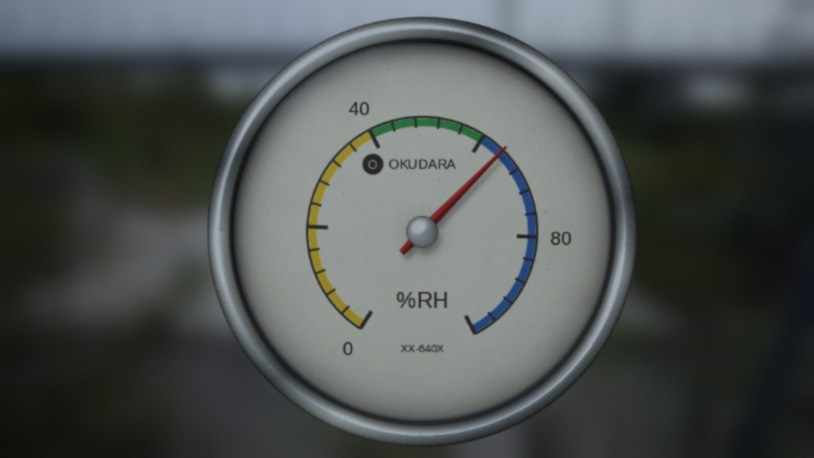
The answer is 64 %
